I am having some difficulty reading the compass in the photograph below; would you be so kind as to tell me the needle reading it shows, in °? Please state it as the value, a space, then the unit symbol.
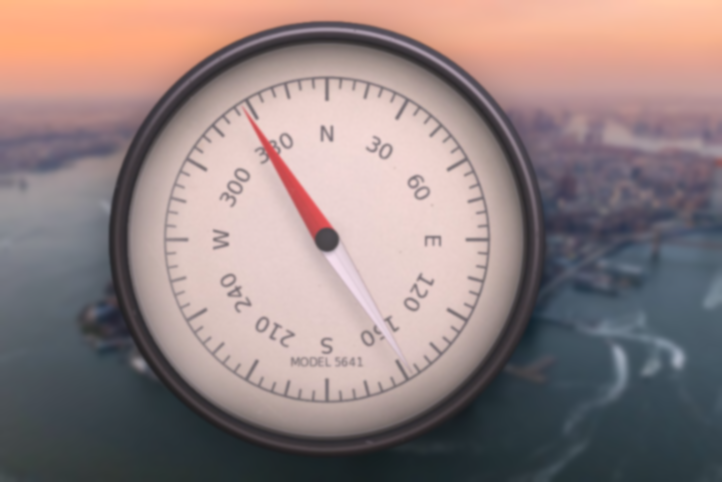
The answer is 327.5 °
